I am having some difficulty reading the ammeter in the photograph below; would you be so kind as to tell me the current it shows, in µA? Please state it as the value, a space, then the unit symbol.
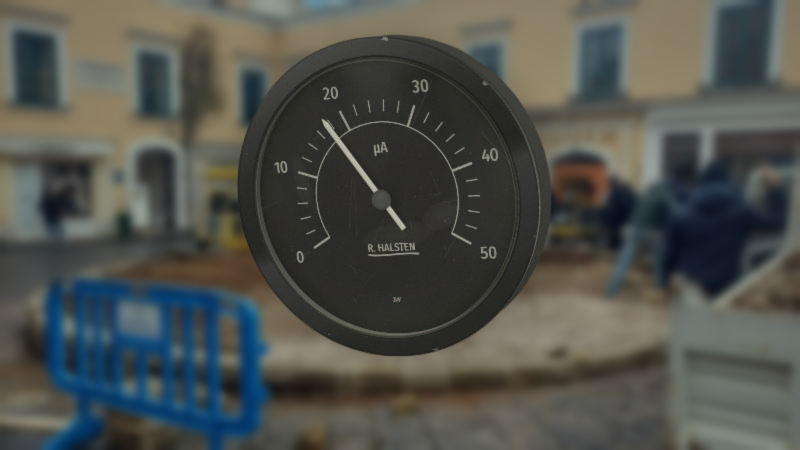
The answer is 18 µA
